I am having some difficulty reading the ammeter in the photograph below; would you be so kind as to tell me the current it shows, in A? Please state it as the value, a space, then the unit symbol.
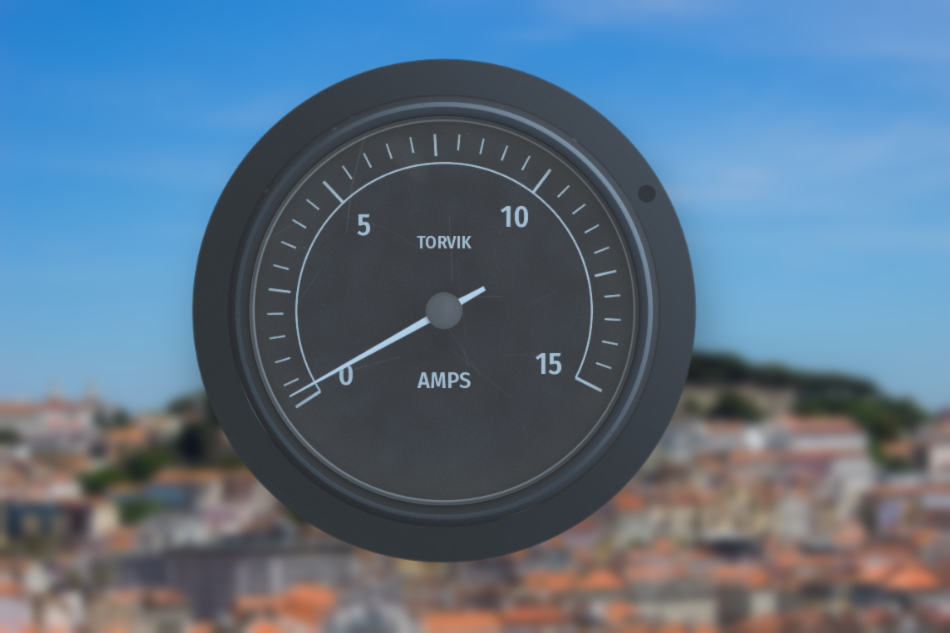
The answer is 0.25 A
